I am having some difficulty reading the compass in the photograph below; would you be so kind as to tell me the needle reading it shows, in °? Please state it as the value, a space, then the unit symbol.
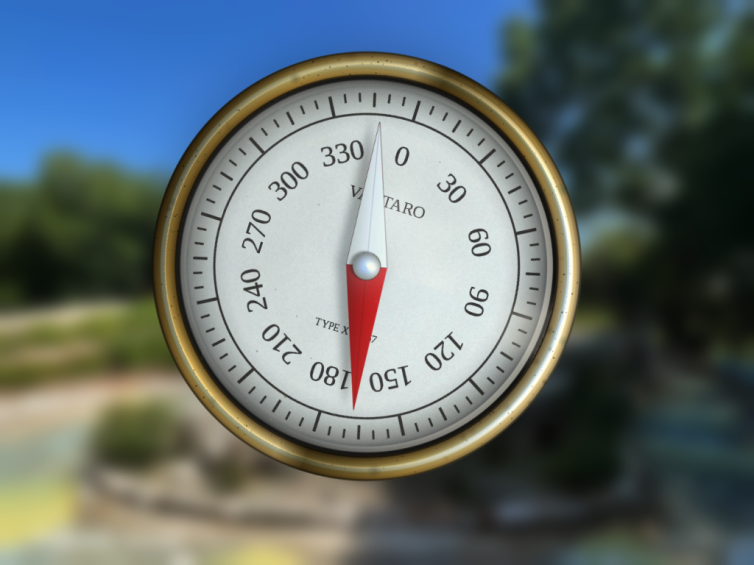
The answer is 167.5 °
